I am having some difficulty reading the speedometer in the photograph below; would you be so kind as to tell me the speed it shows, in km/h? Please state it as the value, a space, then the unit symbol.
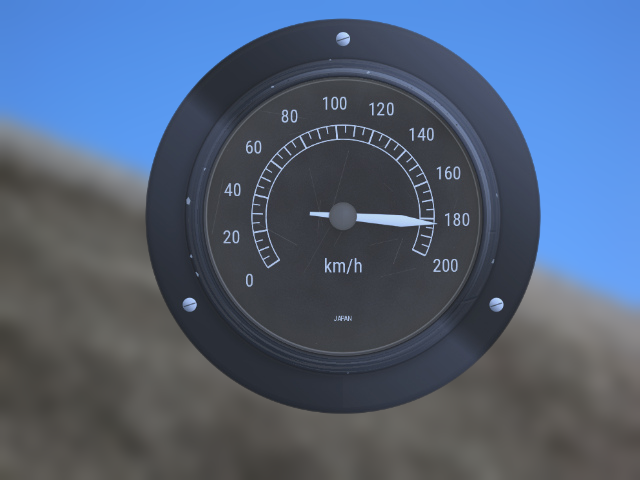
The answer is 182.5 km/h
